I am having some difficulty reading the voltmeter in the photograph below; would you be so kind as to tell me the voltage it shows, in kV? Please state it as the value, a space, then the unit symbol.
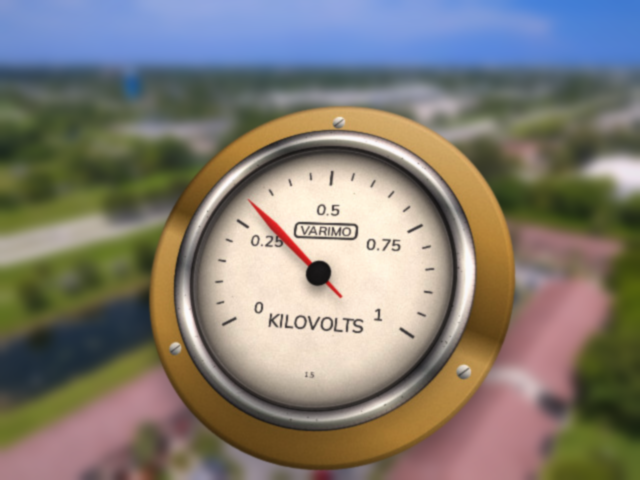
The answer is 0.3 kV
